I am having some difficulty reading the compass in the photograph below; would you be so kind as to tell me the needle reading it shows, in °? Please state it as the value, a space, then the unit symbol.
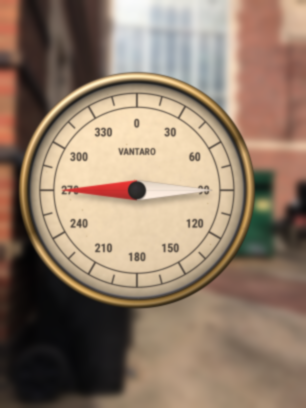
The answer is 270 °
